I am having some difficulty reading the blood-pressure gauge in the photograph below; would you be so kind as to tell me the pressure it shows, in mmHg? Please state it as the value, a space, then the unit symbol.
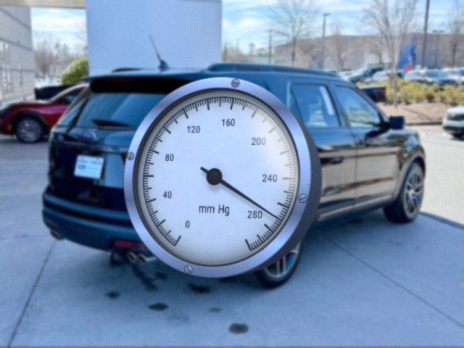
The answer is 270 mmHg
